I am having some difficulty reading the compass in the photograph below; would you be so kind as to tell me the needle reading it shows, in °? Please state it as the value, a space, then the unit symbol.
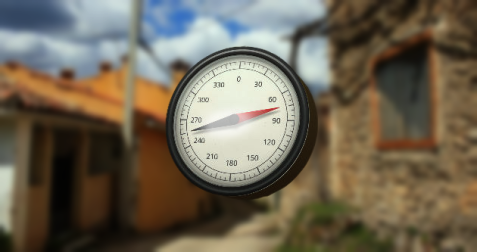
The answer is 75 °
